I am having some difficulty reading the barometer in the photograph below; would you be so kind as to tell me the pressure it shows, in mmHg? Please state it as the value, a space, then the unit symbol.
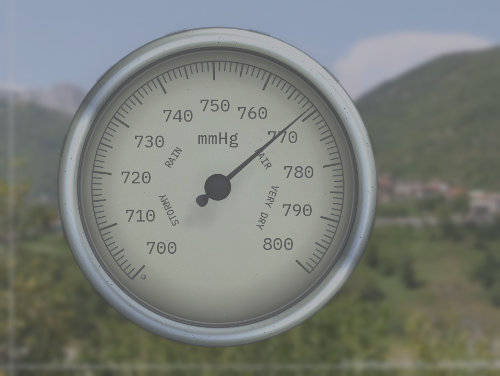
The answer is 769 mmHg
